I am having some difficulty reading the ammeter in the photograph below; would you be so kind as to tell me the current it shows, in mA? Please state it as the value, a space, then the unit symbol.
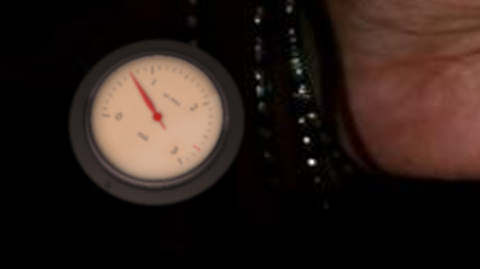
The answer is 0.7 mA
